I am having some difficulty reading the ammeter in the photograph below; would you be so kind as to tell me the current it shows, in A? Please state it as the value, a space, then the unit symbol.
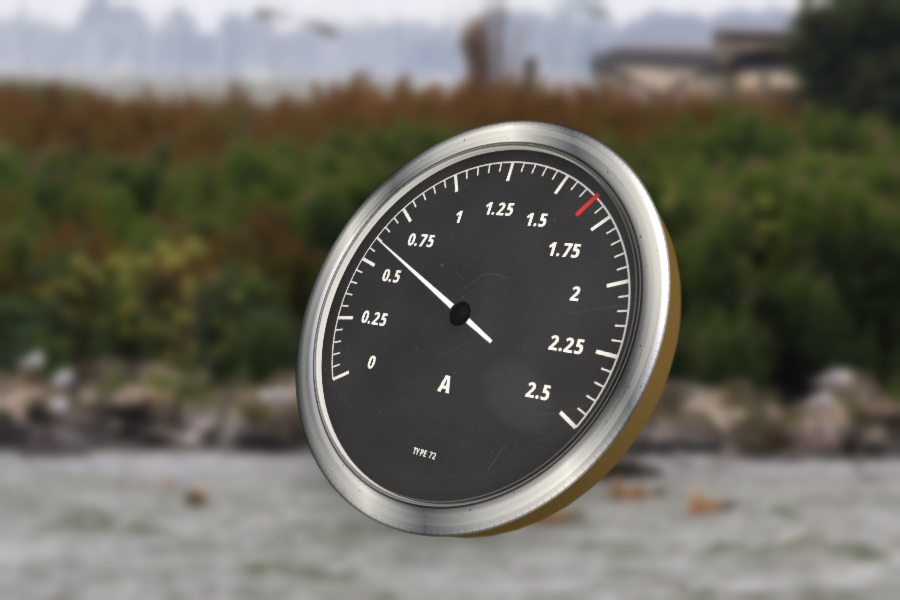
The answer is 0.6 A
